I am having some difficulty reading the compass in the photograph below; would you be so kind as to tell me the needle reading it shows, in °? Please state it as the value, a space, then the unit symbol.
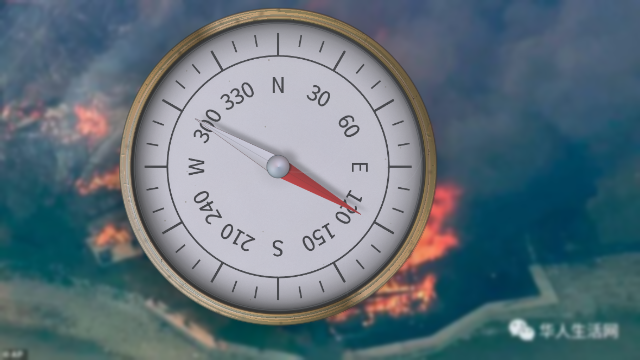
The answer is 120 °
